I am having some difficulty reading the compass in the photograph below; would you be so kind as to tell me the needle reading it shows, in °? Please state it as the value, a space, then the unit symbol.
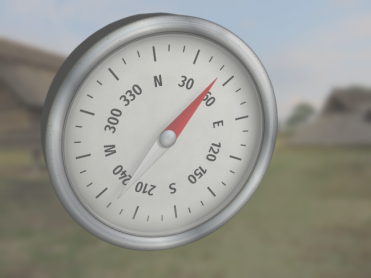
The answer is 50 °
